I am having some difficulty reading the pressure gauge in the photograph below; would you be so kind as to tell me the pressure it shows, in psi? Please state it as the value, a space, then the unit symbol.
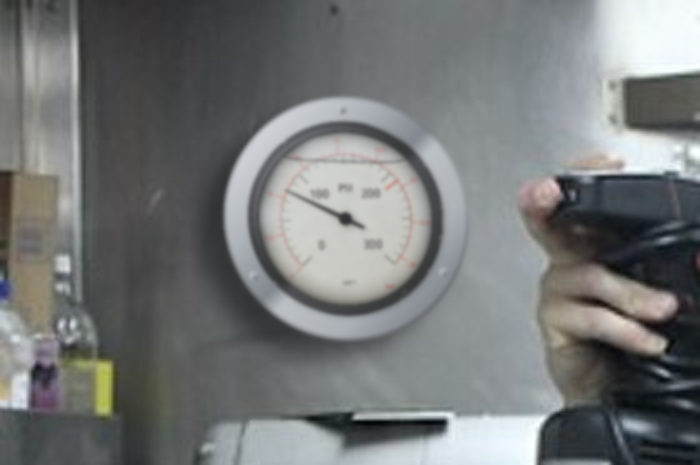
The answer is 80 psi
